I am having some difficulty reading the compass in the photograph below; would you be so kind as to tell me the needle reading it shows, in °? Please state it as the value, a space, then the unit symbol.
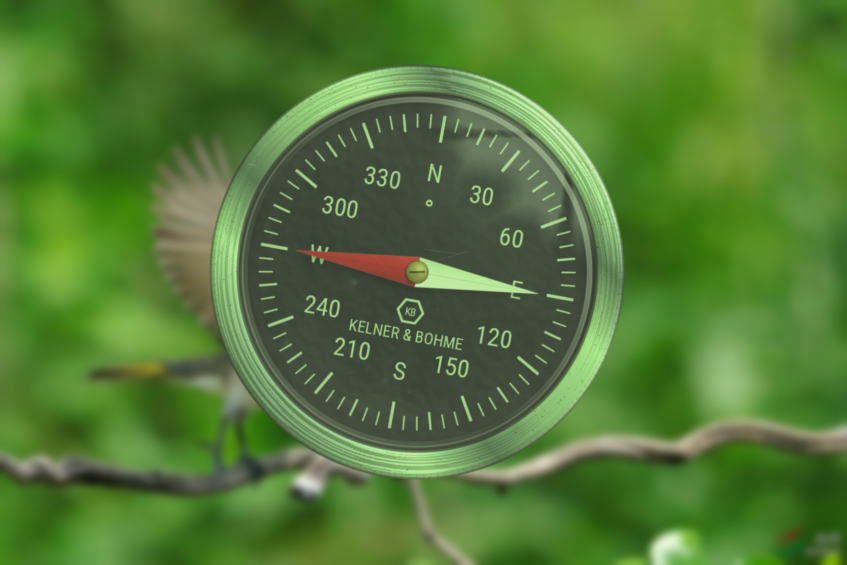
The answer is 270 °
